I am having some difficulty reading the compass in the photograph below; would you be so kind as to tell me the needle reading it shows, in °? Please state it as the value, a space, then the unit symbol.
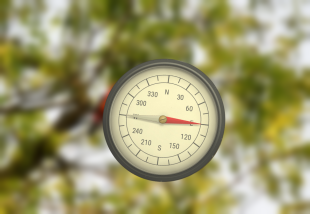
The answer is 90 °
